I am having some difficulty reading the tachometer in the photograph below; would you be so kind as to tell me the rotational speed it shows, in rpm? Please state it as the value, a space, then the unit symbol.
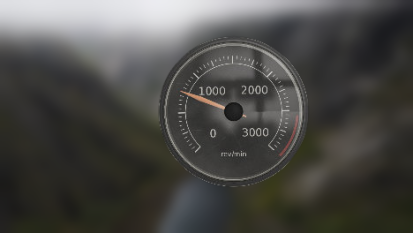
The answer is 750 rpm
